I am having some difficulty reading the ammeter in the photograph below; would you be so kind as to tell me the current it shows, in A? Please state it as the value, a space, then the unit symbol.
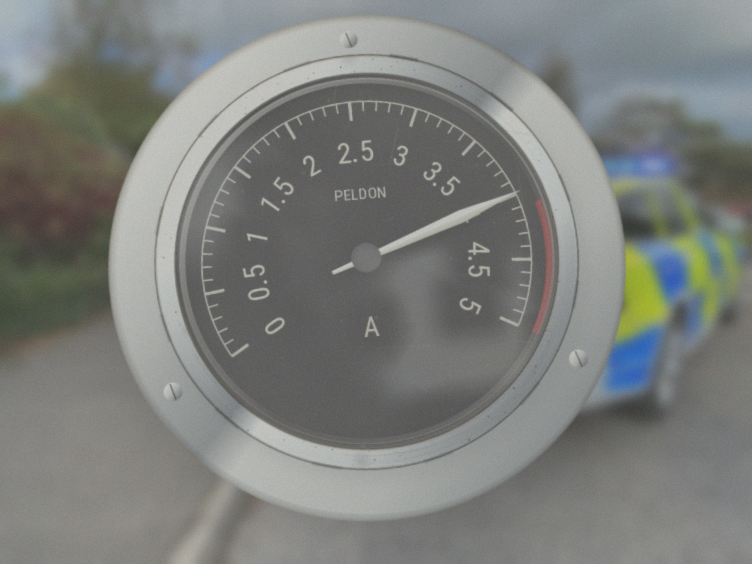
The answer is 4 A
